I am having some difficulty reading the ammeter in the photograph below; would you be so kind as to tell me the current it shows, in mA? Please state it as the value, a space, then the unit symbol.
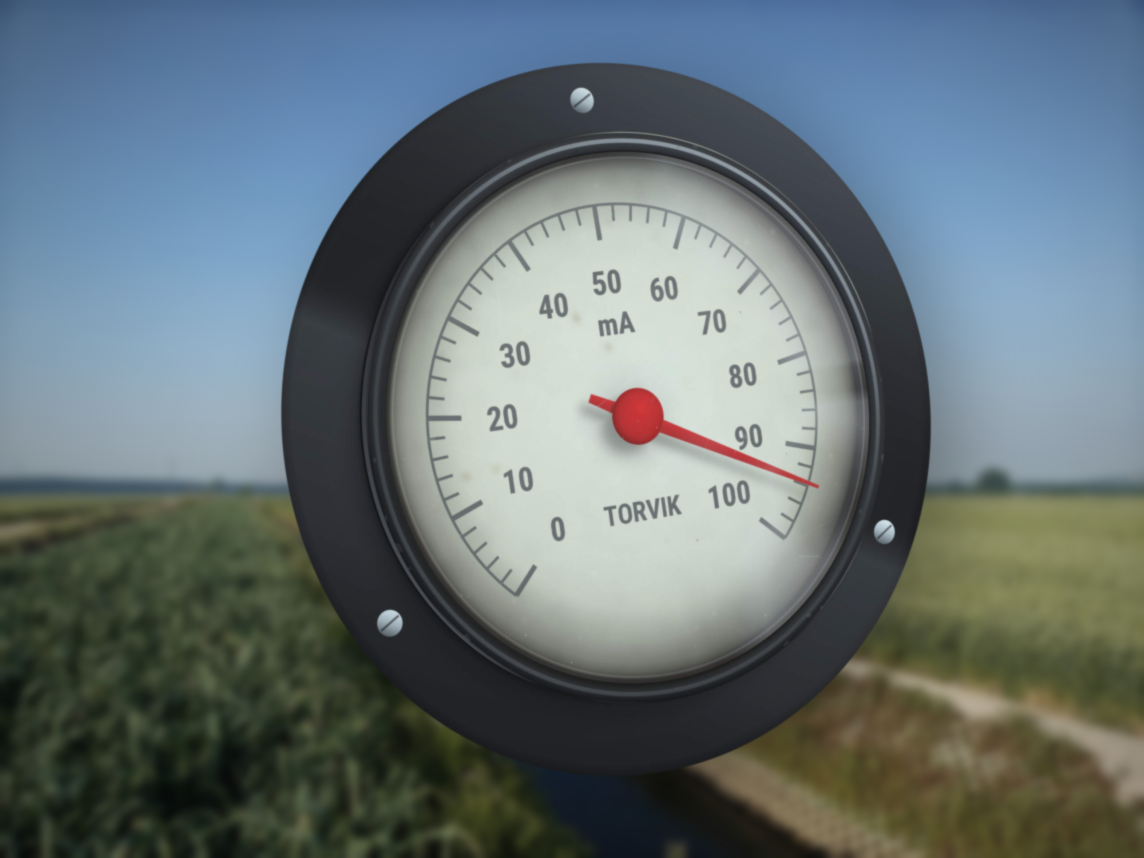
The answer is 94 mA
